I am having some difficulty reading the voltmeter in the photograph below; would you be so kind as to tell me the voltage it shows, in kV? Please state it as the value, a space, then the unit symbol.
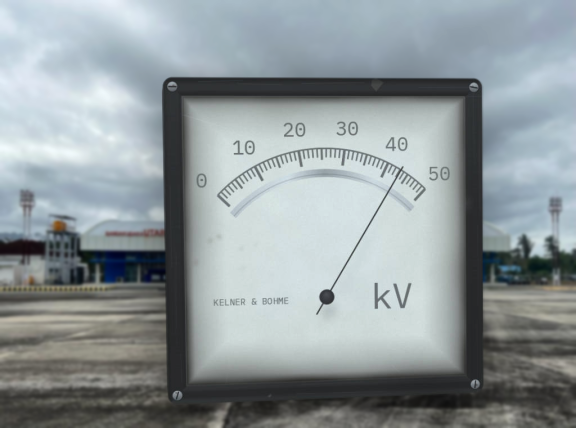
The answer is 43 kV
